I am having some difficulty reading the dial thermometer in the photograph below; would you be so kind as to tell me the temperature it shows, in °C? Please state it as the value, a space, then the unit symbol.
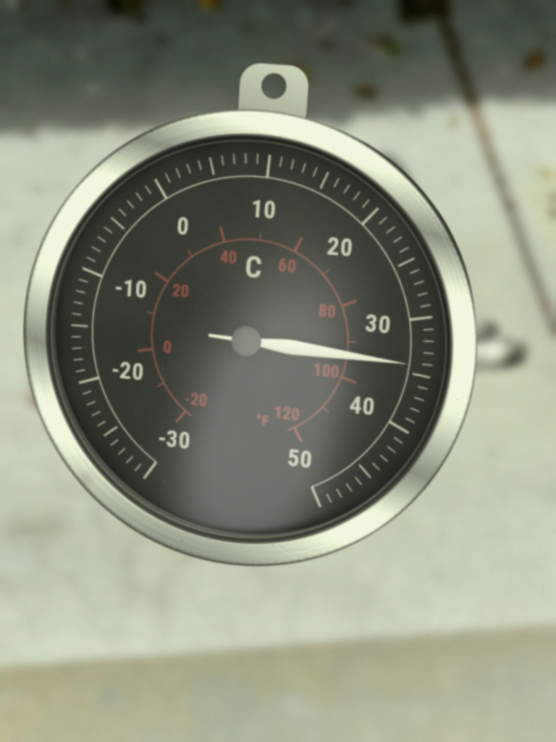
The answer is 34 °C
